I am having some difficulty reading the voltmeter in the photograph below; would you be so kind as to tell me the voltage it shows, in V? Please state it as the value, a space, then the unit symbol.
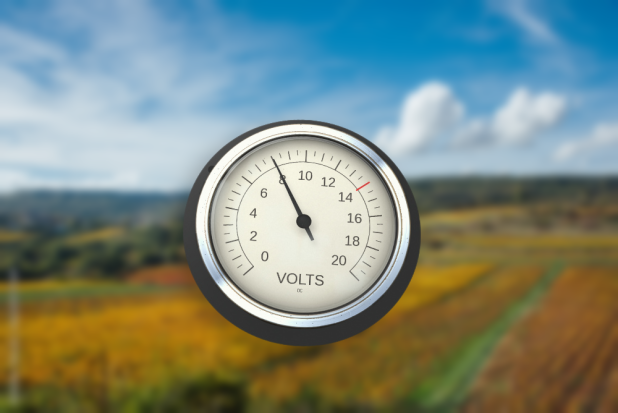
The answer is 8 V
